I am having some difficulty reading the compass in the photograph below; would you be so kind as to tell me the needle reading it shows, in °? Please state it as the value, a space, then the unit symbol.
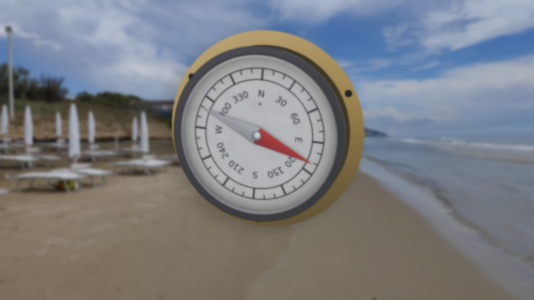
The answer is 110 °
